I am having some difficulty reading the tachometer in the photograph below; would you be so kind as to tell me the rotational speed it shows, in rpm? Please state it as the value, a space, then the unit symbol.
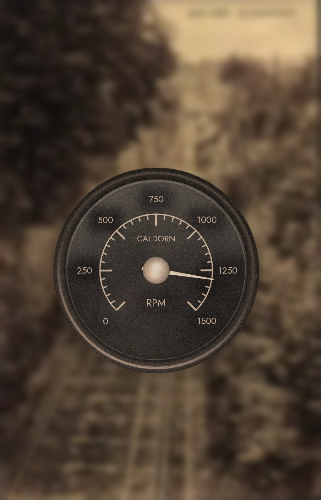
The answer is 1300 rpm
